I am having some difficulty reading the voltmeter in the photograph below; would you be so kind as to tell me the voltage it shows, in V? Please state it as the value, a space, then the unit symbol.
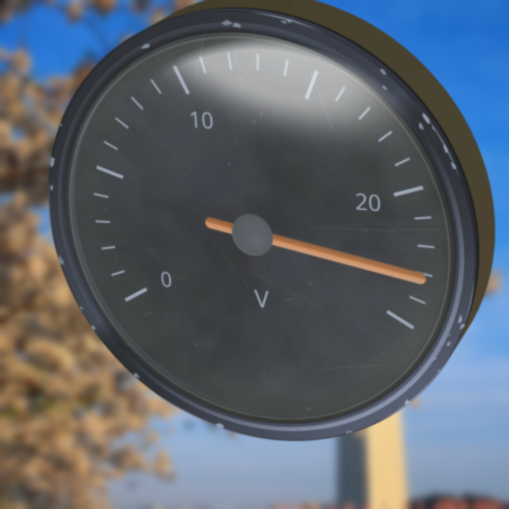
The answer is 23 V
